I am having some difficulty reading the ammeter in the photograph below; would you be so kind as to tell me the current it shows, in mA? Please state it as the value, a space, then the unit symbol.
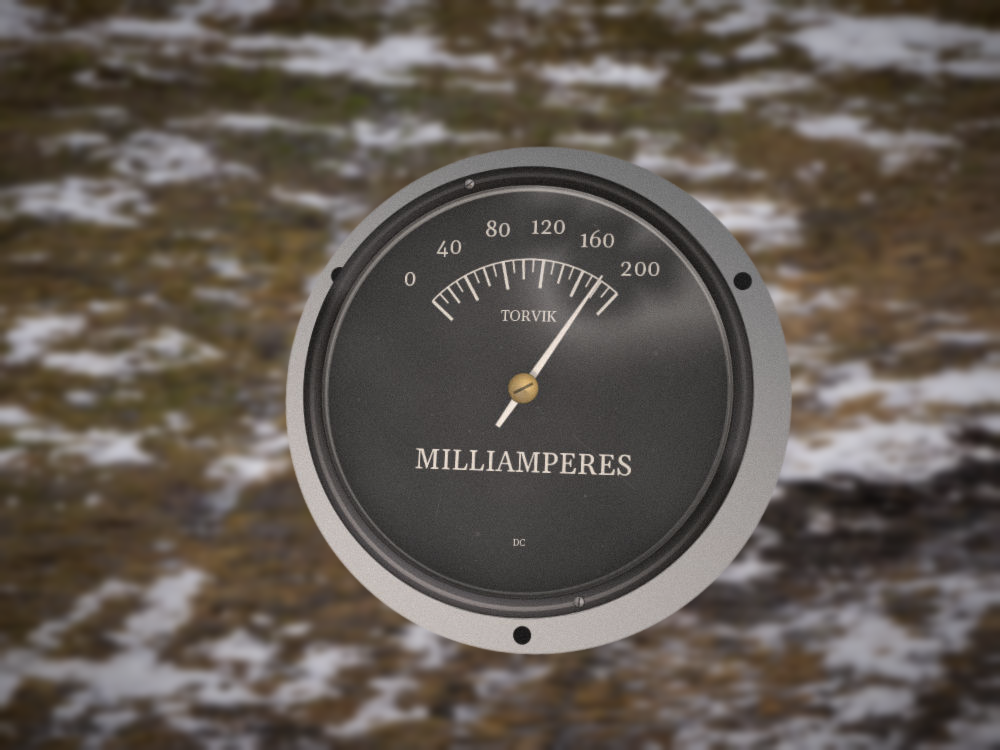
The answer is 180 mA
